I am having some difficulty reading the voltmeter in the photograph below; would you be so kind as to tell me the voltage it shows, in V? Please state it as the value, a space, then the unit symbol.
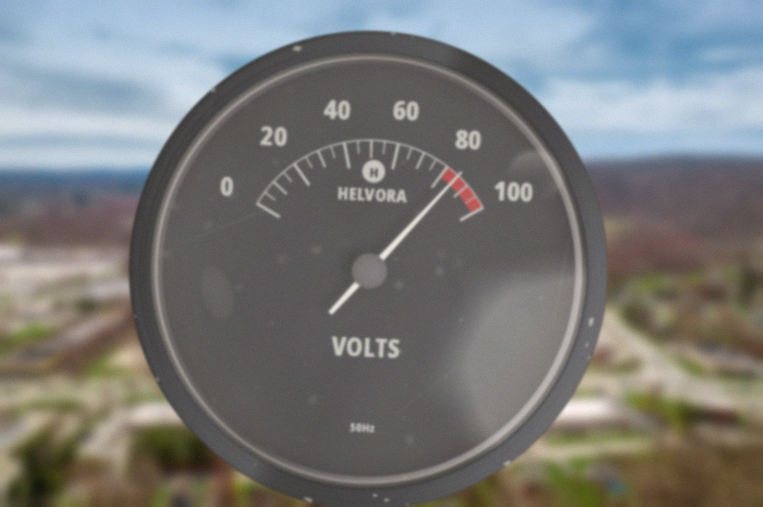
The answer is 85 V
